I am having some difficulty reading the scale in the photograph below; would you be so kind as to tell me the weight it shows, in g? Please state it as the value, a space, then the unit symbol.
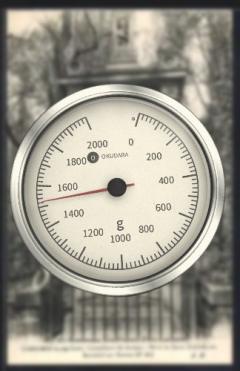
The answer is 1520 g
